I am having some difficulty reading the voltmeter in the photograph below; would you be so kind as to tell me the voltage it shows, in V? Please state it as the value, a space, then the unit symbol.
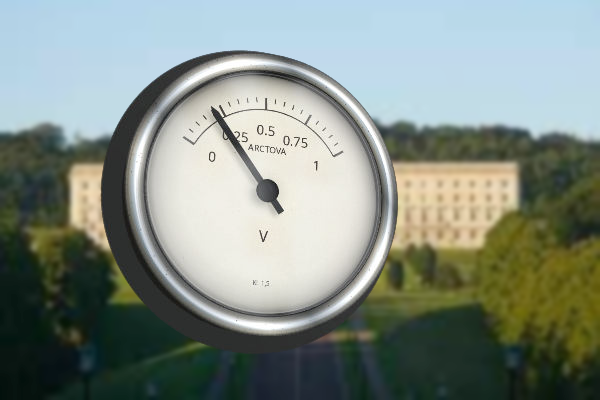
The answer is 0.2 V
